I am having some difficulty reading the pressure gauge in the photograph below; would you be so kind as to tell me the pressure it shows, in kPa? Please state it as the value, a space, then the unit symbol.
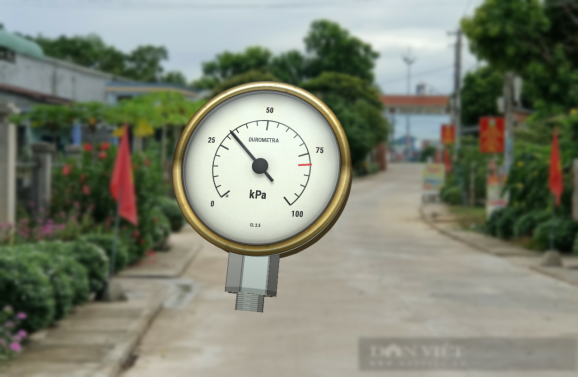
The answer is 32.5 kPa
